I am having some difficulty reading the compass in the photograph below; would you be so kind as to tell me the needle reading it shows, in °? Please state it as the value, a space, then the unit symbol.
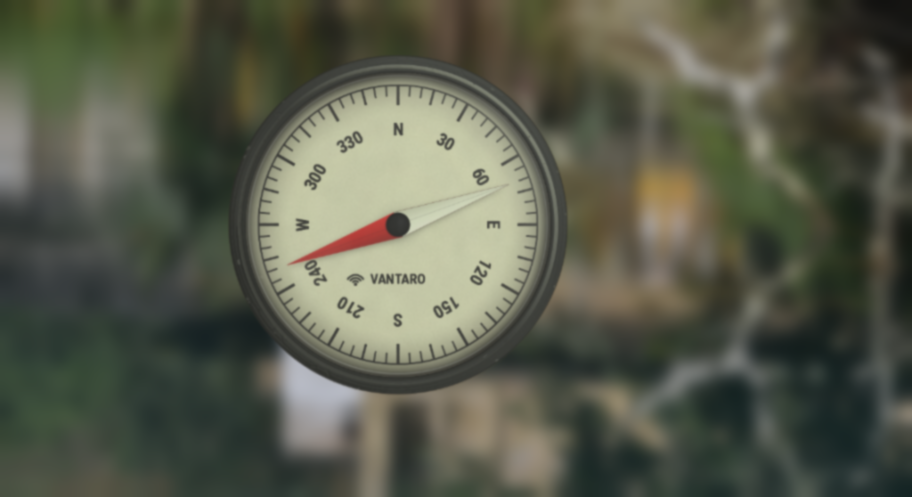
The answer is 250 °
